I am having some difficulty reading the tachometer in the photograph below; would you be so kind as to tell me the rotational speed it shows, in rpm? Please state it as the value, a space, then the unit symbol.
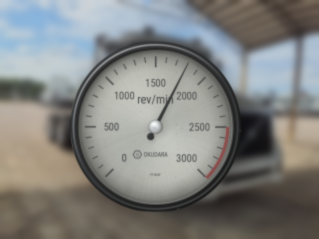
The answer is 1800 rpm
